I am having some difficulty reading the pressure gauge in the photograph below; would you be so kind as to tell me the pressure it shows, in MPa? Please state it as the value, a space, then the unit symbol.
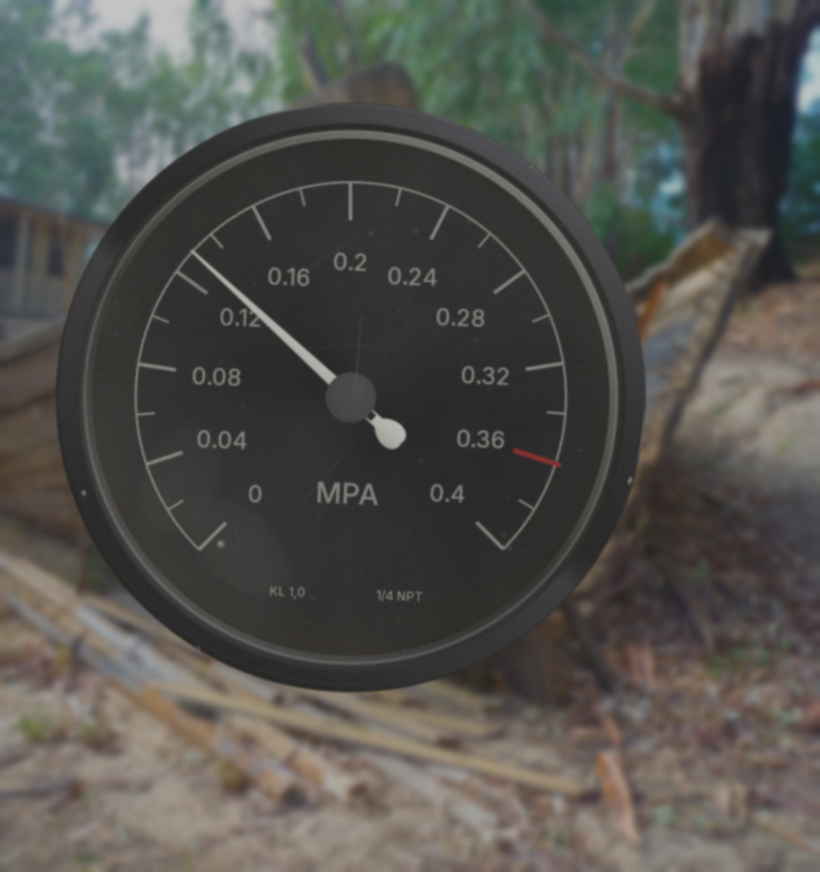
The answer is 0.13 MPa
